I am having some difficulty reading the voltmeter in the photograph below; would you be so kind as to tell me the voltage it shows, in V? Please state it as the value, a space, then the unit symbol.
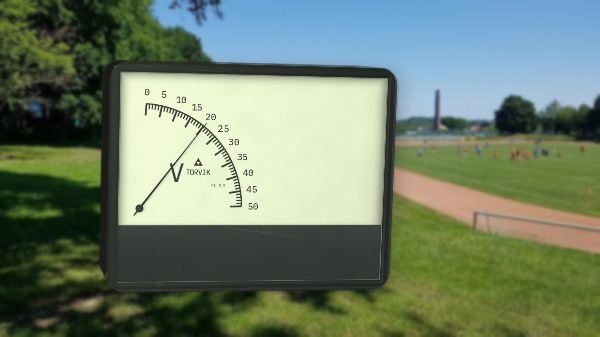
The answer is 20 V
